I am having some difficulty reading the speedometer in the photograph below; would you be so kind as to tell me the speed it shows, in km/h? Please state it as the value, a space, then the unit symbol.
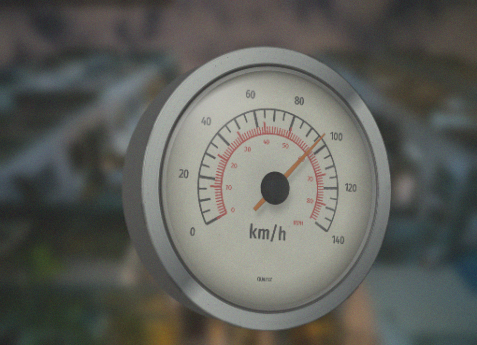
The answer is 95 km/h
